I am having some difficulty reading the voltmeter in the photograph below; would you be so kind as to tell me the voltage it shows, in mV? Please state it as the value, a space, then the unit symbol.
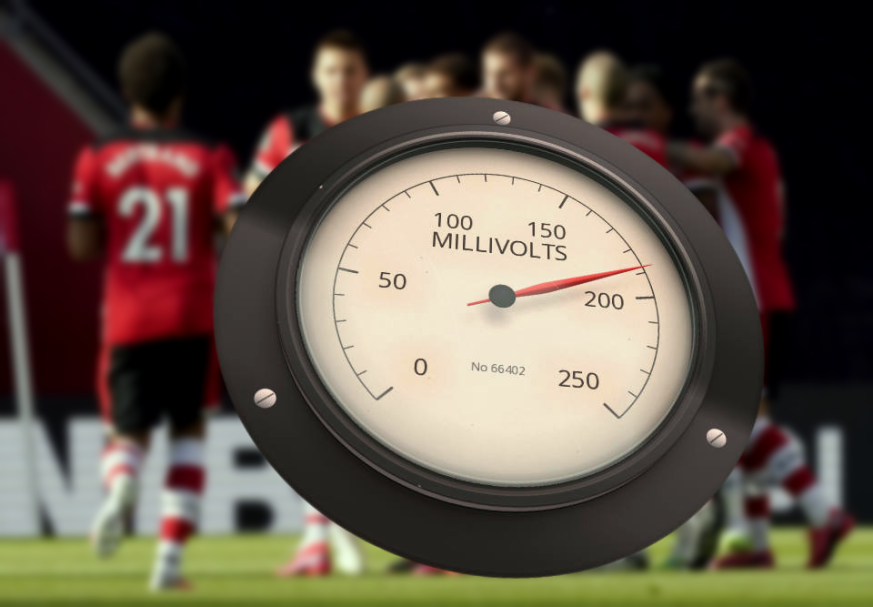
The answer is 190 mV
